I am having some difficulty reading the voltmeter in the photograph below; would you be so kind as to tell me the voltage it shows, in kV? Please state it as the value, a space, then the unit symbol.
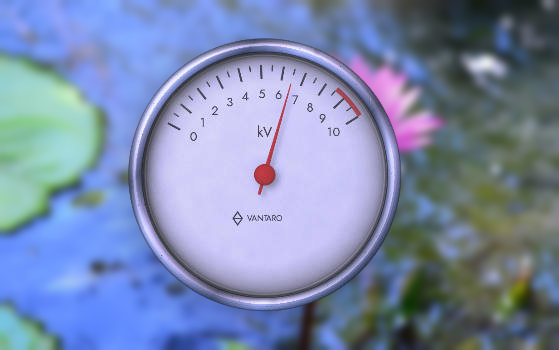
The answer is 6.5 kV
